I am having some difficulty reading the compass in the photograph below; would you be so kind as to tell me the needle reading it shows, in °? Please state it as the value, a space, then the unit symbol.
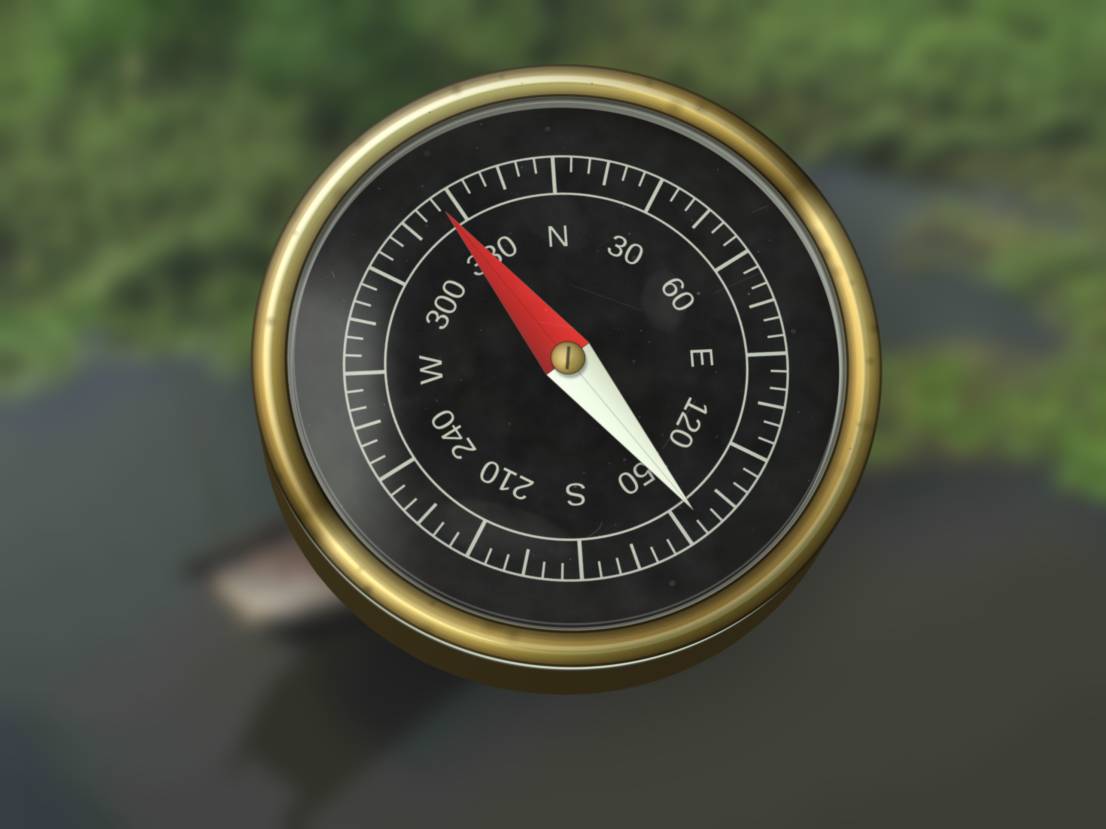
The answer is 325 °
